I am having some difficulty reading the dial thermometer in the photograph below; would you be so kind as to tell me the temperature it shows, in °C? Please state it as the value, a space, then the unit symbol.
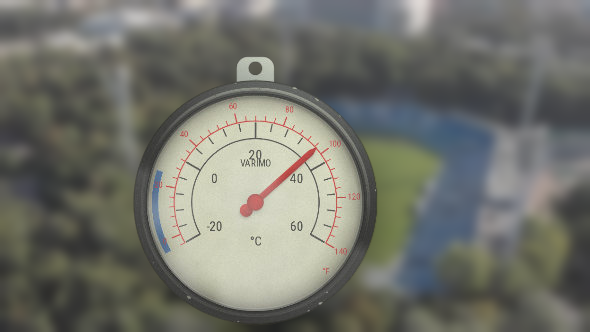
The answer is 36 °C
